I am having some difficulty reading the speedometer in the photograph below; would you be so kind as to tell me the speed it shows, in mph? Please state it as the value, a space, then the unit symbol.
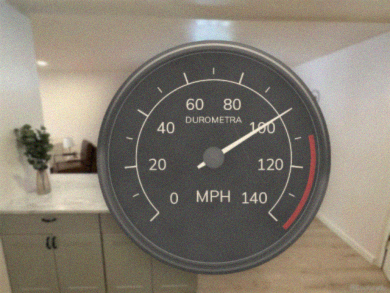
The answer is 100 mph
